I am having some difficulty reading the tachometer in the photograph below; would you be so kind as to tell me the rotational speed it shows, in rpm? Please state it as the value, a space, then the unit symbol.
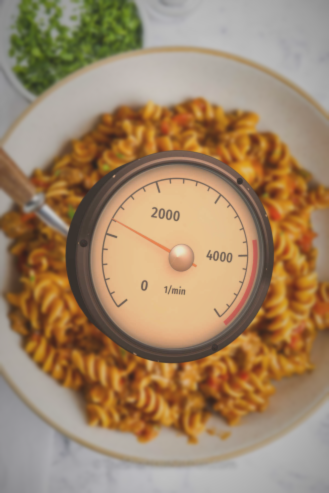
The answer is 1200 rpm
